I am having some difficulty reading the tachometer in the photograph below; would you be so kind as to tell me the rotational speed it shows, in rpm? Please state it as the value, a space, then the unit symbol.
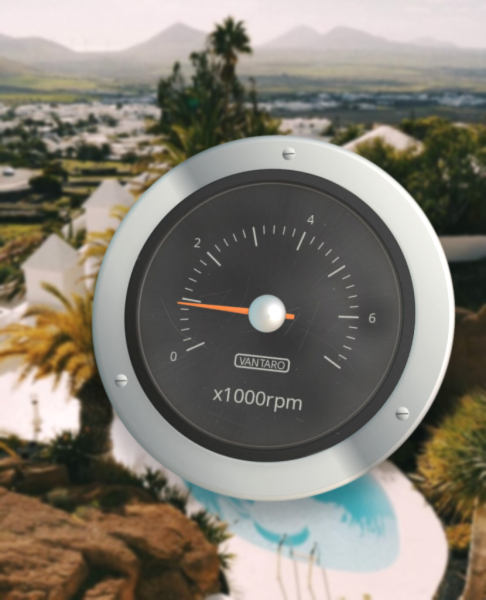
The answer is 900 rpm
